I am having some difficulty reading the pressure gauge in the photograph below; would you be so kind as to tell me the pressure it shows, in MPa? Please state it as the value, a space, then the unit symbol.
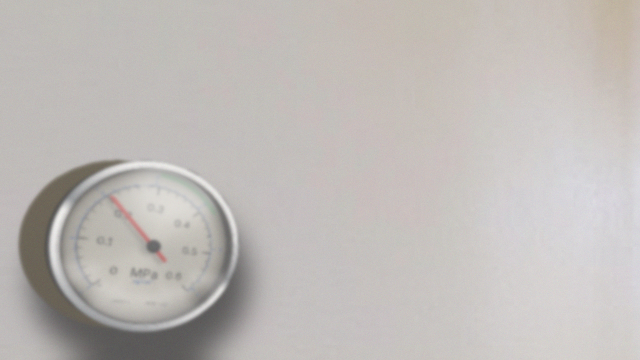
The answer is 0.2 MPa
